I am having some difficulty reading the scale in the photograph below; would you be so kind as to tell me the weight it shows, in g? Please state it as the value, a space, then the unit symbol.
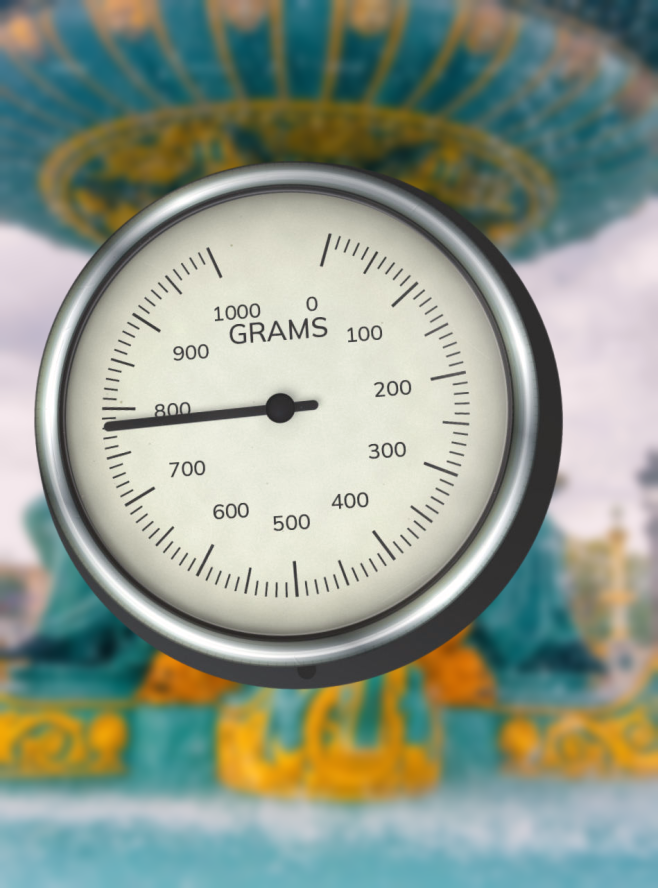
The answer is 780 g
